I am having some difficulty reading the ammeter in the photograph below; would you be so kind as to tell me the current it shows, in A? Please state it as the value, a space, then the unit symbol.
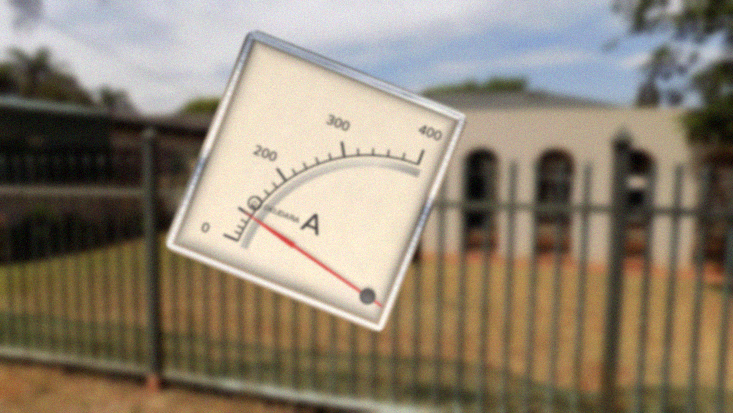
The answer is 100 A
